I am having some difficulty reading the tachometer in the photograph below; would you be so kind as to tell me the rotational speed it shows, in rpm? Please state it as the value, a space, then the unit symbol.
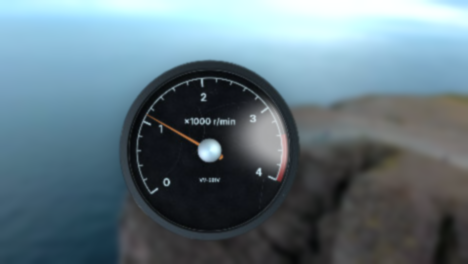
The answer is 1100 rpm
